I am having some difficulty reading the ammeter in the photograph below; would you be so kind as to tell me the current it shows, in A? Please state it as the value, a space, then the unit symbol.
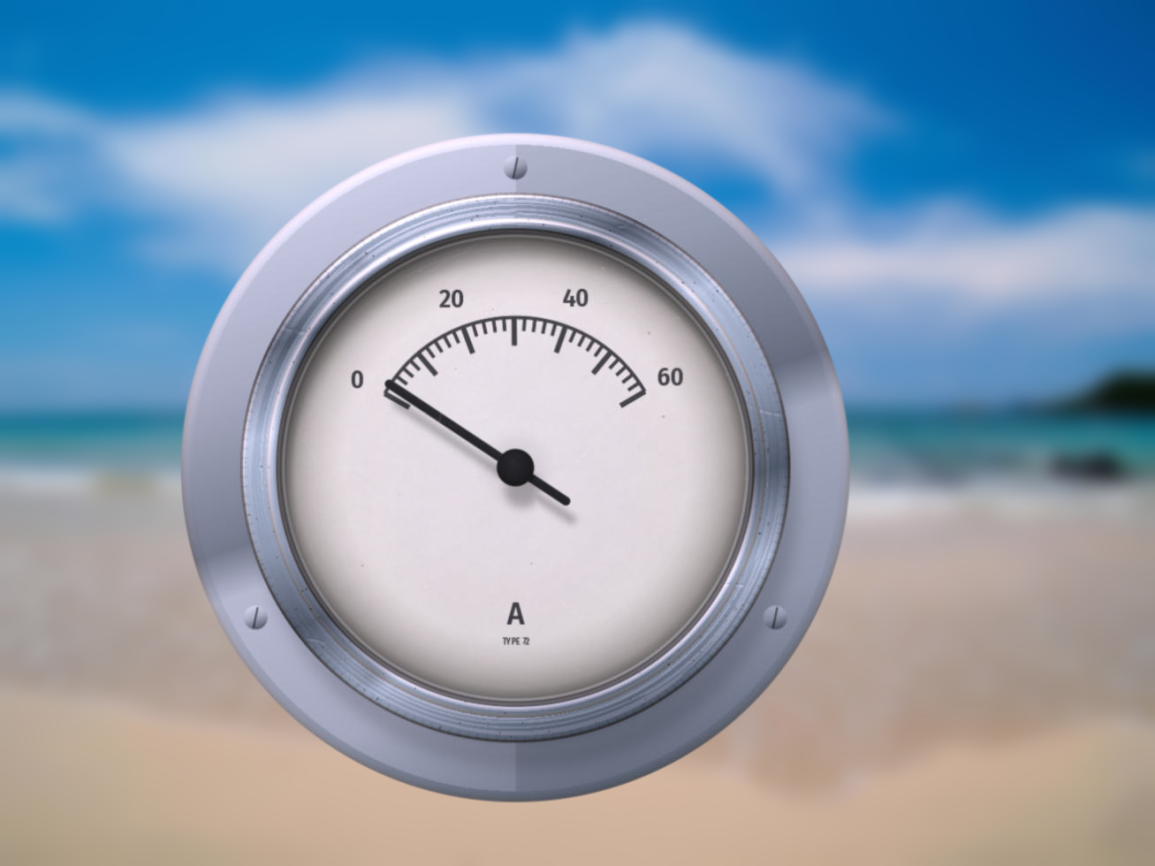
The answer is 2 A
